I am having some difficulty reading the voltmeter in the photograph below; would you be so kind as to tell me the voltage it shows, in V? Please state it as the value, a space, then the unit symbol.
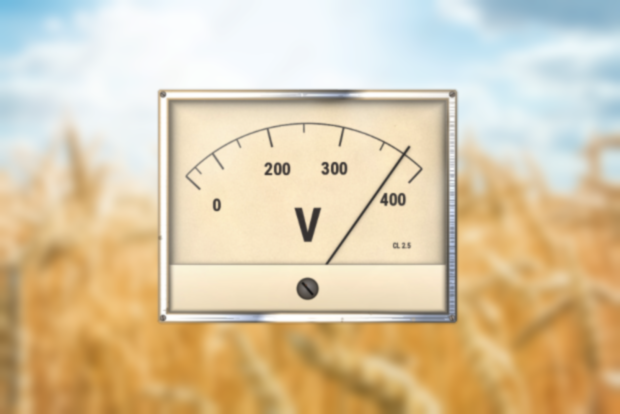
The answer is 375 V
